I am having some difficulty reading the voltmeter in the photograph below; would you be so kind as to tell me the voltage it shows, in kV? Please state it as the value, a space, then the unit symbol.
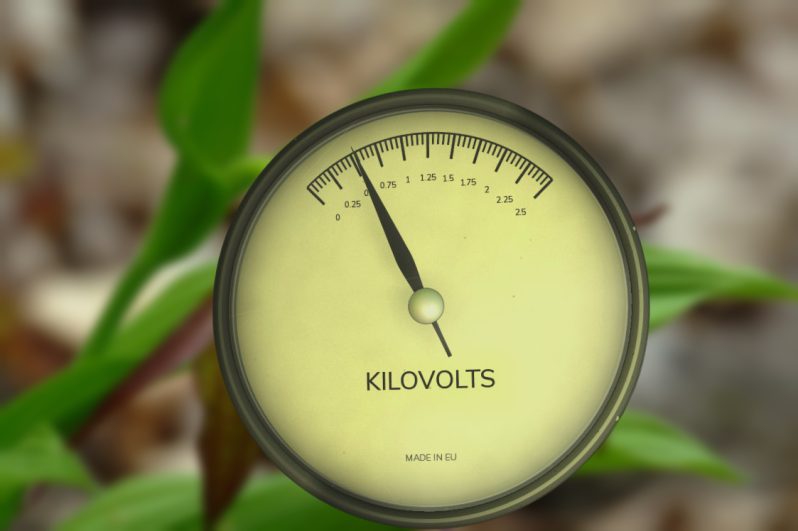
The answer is 0.55 kV
